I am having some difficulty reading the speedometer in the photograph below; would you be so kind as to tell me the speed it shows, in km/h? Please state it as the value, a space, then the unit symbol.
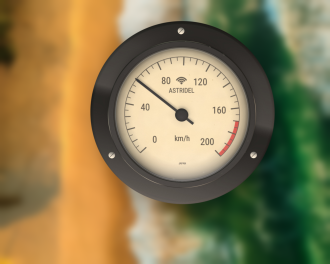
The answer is 60 km/h
